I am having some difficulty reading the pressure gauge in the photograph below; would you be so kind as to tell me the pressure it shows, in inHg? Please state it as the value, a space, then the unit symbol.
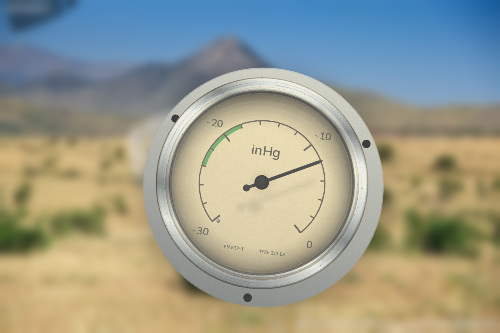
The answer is -8 inHg
